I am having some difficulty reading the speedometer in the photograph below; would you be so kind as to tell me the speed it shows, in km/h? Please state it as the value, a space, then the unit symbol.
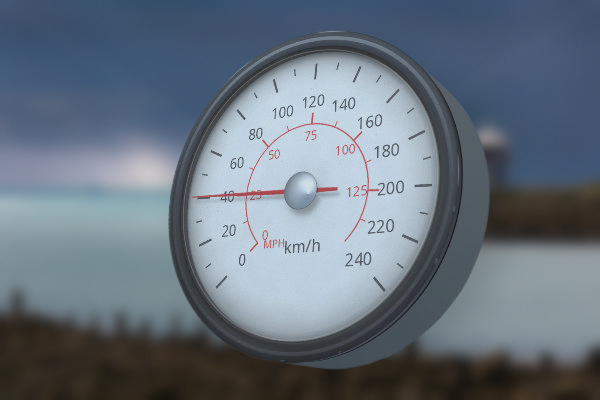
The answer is 40 km/h
